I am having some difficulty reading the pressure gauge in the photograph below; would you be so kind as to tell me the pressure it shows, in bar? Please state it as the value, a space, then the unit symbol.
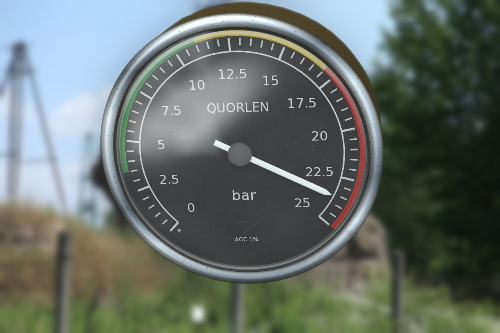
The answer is 23.5 bar
